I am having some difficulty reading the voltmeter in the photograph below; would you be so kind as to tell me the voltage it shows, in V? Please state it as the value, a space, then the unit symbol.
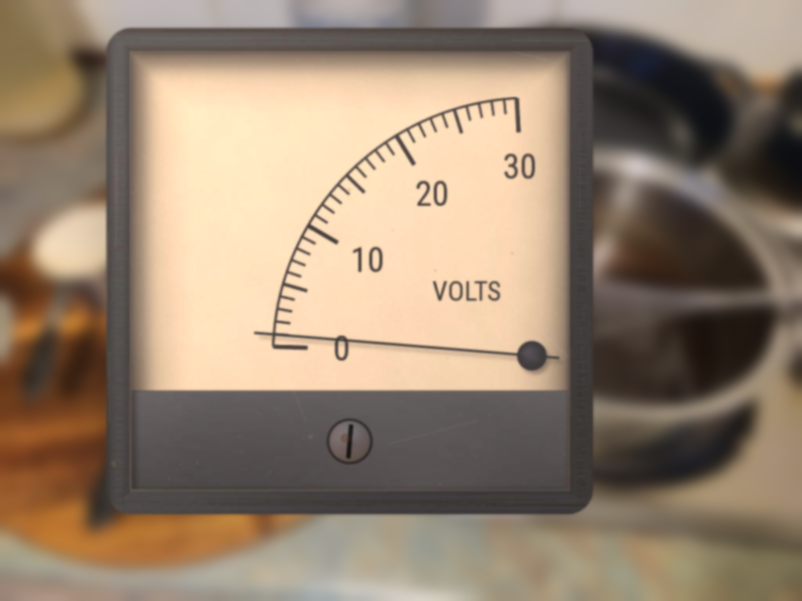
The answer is 1 V
